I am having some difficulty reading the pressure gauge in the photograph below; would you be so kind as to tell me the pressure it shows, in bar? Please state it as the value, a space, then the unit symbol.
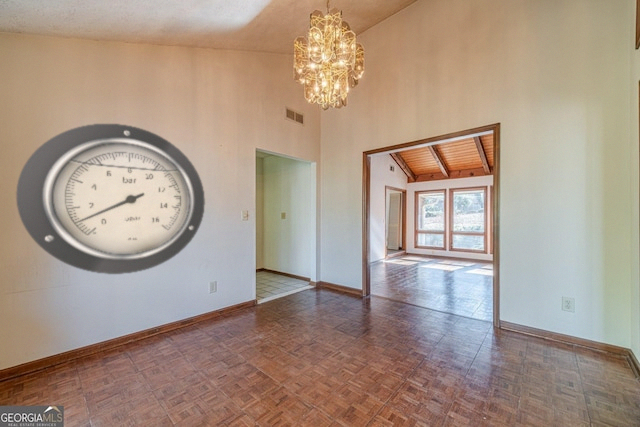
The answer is 1 bar
